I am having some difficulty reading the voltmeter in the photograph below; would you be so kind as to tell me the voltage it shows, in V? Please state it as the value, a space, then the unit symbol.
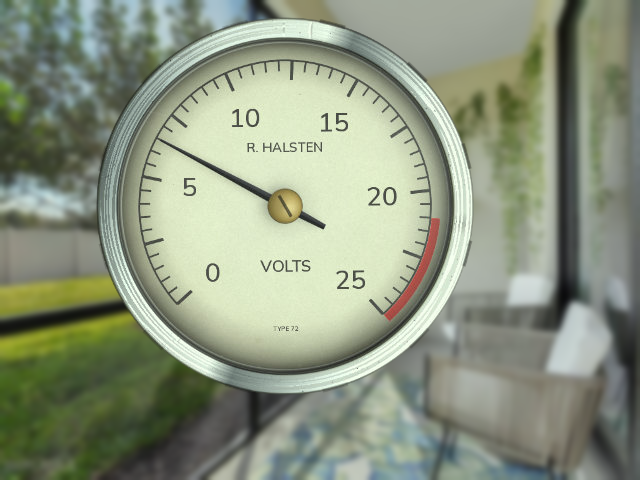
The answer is 6.5 V
